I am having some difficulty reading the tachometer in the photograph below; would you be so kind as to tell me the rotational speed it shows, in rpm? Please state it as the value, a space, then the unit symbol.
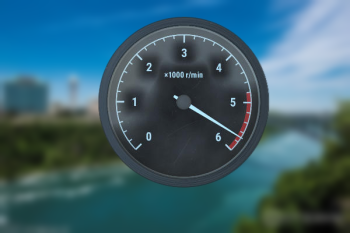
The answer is 5700 rpm
